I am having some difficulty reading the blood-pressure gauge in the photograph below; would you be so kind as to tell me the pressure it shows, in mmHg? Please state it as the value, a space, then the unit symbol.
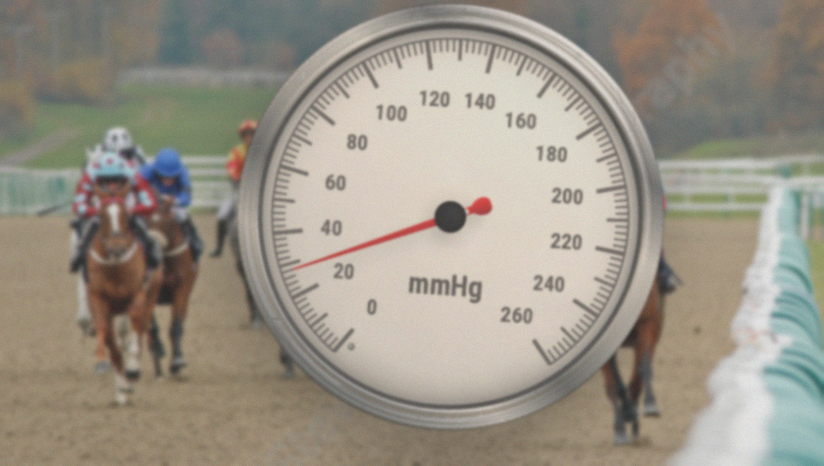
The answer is 28 mmHg
